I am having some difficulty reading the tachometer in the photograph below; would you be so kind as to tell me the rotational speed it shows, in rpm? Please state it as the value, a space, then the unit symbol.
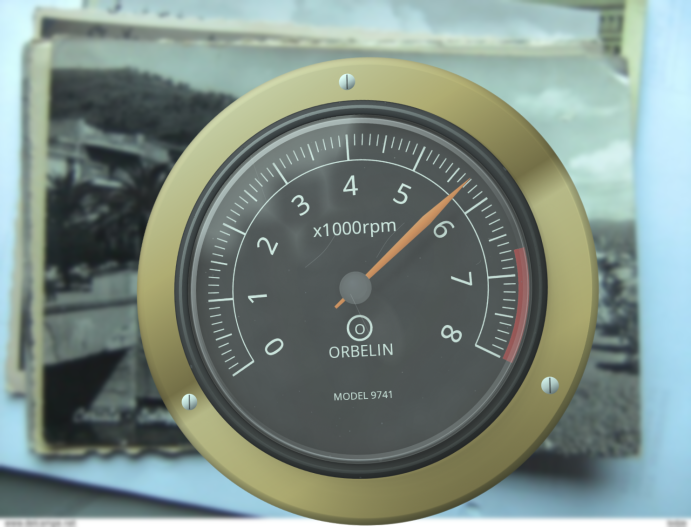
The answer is 5700 rpm
